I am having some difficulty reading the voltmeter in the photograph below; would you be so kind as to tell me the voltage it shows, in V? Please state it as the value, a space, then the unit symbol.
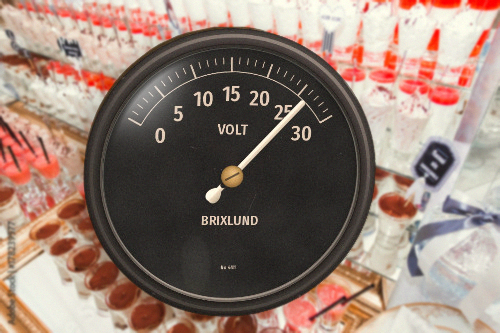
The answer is 26 V
